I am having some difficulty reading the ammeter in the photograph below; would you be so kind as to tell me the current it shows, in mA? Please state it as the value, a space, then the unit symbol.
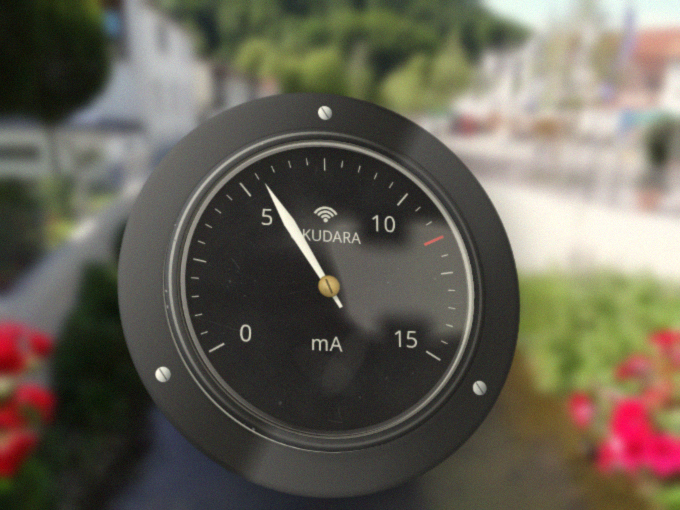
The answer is 5.5 mA
